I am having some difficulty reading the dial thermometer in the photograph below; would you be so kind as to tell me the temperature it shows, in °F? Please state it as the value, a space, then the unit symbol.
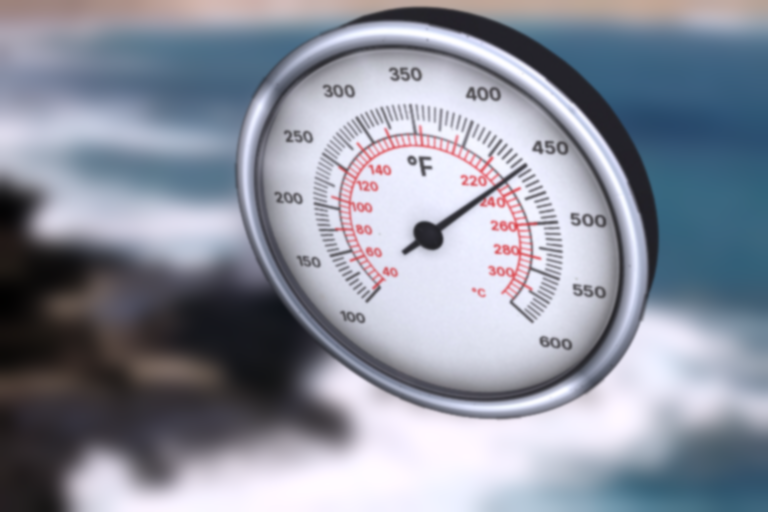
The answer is 450 °F
